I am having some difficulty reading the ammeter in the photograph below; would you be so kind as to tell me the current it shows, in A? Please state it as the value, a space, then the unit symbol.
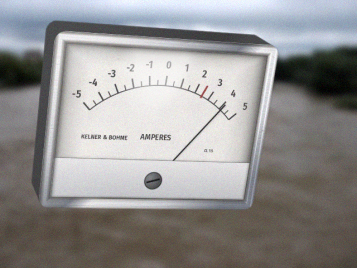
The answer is 4 A
